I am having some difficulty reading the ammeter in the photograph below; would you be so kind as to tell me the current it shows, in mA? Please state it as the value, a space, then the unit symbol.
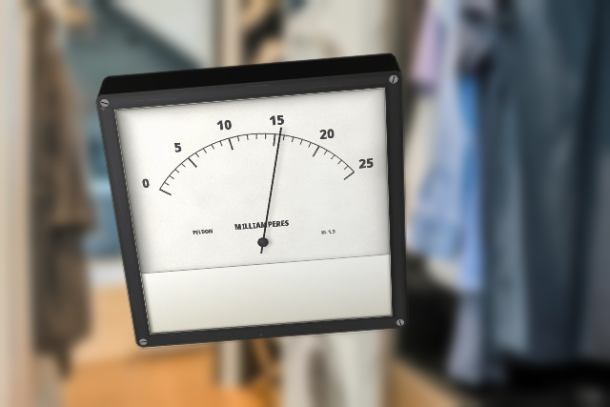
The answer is 15.5 mA
